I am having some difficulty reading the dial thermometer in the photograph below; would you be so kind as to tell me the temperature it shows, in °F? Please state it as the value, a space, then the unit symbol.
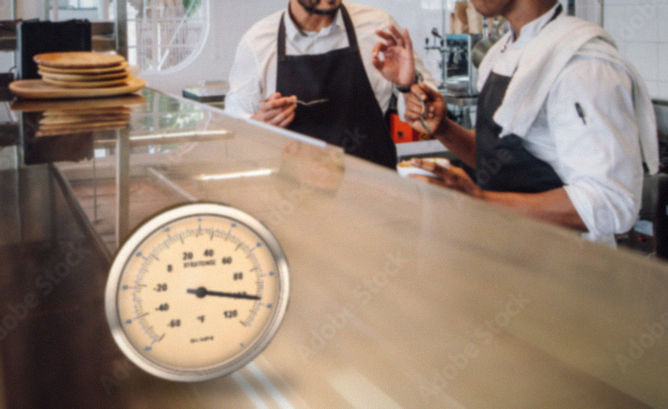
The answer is 100 °F
